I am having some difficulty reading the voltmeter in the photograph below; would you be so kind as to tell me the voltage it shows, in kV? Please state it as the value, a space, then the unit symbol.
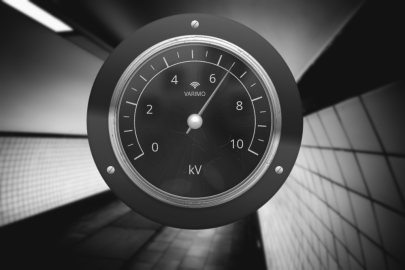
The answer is 6.5 kV
